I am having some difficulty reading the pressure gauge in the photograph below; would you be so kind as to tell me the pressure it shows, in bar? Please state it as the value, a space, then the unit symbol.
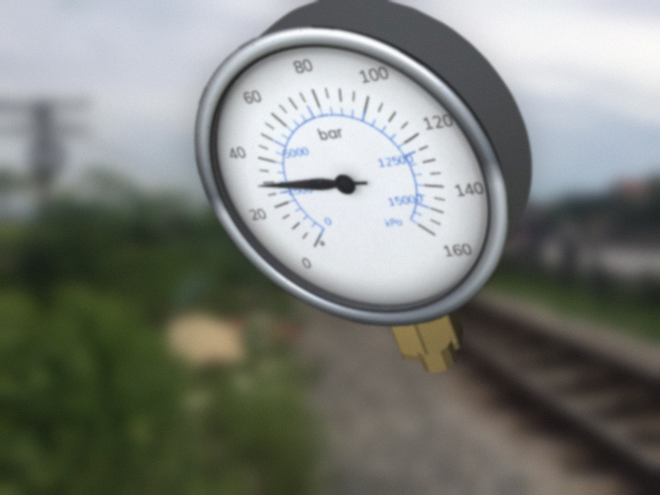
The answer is 30 bar
